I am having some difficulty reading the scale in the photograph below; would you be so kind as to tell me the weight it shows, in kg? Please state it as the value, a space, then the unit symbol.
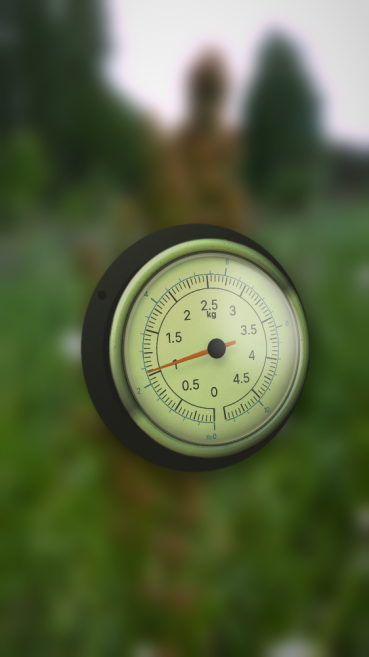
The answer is 1.05 kg
